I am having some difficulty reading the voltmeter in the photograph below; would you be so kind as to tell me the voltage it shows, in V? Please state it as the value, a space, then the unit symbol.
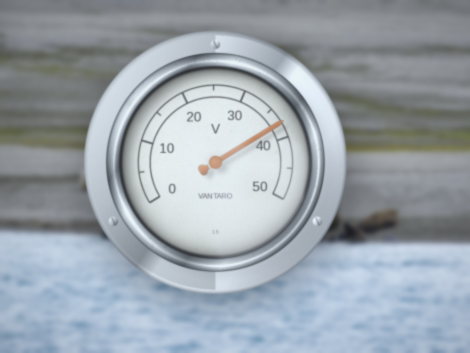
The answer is 37.5 V
